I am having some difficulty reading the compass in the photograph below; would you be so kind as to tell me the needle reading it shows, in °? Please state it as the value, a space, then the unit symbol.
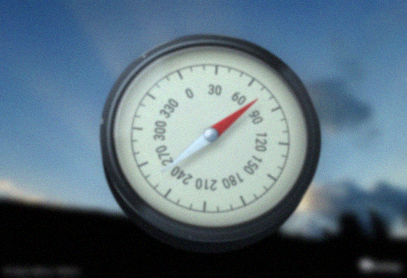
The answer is 75 °
